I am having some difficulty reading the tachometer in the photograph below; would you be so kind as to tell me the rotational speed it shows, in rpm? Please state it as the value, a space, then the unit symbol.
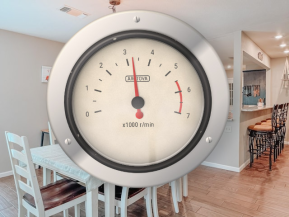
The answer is 3250 rpm
